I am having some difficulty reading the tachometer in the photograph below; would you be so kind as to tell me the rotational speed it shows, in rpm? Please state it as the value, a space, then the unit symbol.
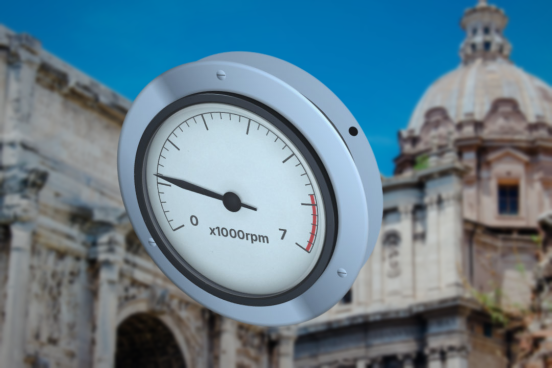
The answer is 1200 rpm
